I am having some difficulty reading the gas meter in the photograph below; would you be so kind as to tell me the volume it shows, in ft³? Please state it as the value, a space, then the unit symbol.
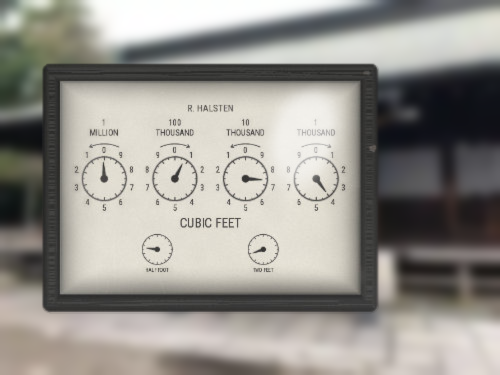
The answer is 7400 ft³
